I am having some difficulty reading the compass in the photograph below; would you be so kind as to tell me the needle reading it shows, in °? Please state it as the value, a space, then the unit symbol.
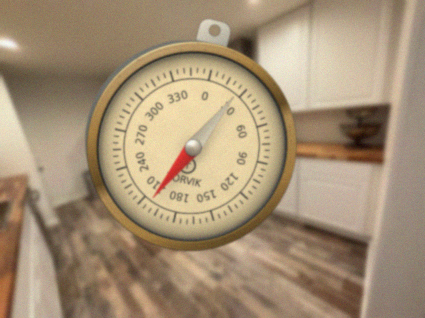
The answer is 205 °
